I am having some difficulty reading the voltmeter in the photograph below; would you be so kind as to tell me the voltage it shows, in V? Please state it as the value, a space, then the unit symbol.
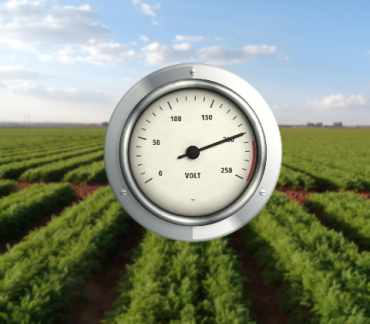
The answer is 200 V
